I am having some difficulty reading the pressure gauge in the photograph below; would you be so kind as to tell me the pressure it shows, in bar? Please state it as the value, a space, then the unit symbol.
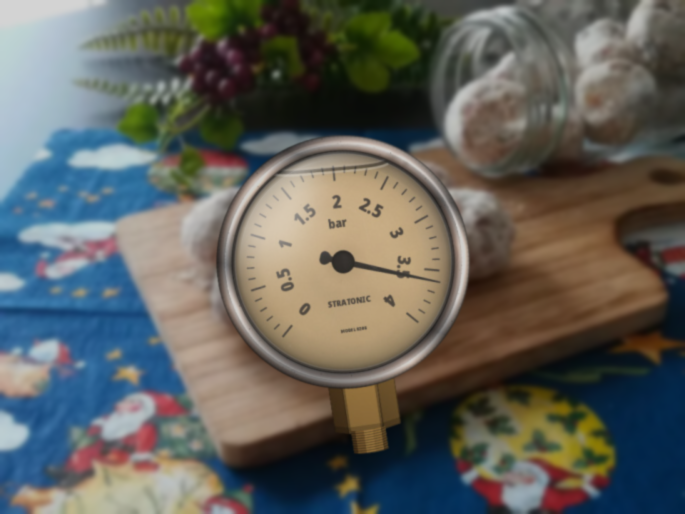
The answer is 3.6 bar
